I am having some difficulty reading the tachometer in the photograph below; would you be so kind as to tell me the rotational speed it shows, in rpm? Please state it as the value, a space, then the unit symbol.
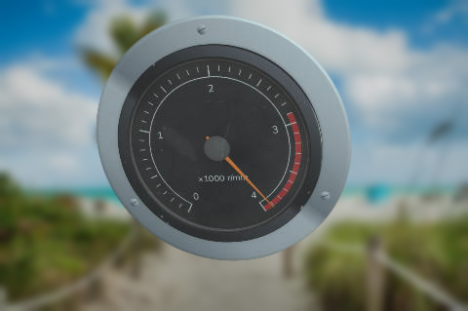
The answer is 3900 rpm
